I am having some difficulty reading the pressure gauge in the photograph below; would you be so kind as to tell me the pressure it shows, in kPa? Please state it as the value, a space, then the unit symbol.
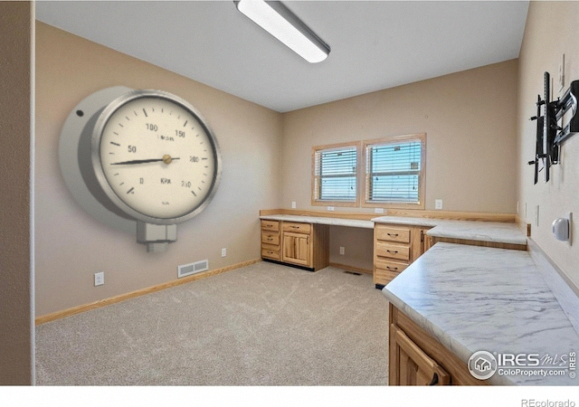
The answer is 30 kPa
